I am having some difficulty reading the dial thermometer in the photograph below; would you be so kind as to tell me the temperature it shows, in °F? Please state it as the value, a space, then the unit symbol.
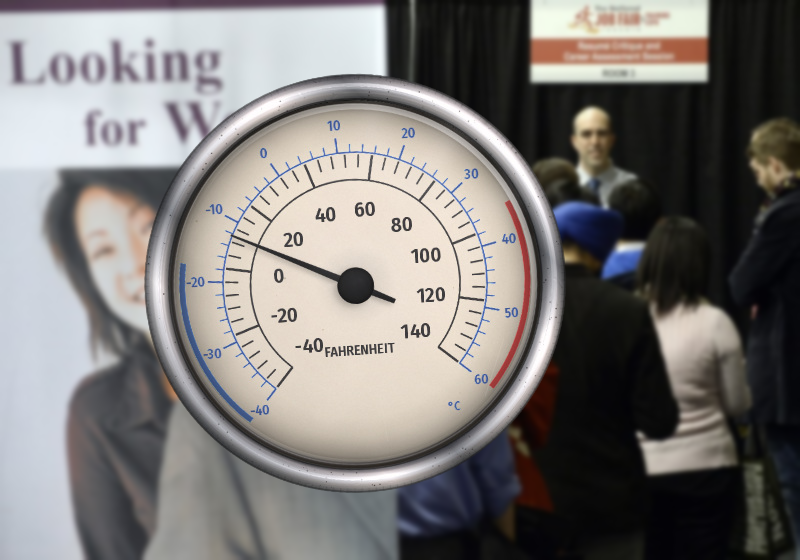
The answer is 10 °F
